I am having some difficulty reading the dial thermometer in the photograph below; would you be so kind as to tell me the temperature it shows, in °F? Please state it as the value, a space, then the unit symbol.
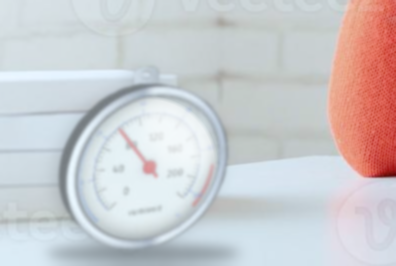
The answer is 80 °F
